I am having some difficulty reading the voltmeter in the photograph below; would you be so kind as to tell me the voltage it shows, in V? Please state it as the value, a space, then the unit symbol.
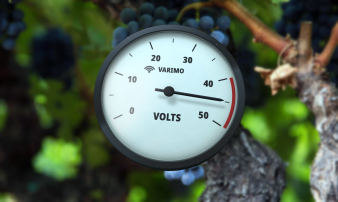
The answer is 45 V
